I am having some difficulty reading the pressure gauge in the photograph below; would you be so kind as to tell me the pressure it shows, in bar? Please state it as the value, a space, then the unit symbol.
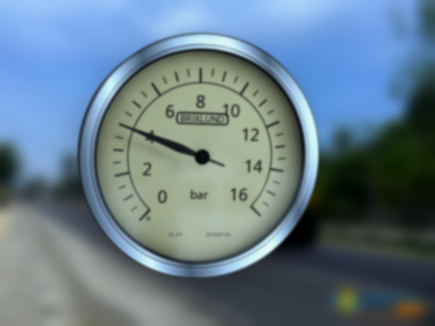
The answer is 4 bar
